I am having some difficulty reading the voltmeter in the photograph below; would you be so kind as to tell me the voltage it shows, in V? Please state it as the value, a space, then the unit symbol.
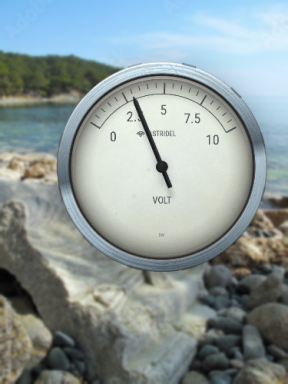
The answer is 3 V
